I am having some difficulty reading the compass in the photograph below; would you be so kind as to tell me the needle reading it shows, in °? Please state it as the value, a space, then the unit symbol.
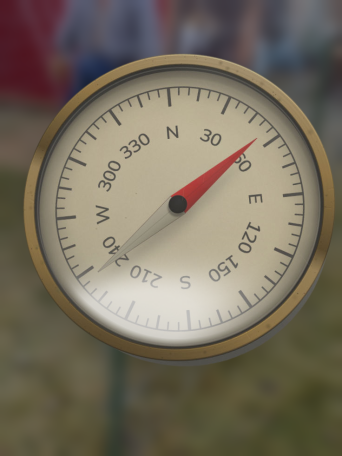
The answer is 55 °
